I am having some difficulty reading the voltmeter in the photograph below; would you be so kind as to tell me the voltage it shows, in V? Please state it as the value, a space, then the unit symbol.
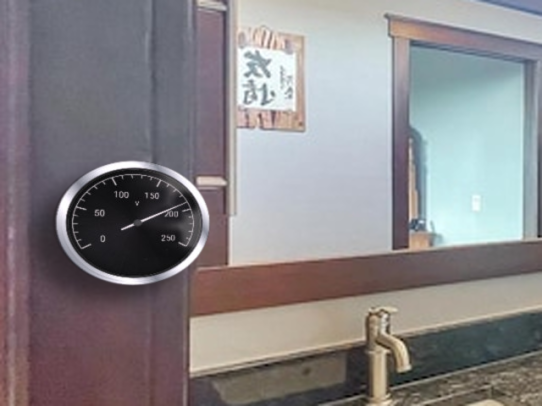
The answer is 190 V
